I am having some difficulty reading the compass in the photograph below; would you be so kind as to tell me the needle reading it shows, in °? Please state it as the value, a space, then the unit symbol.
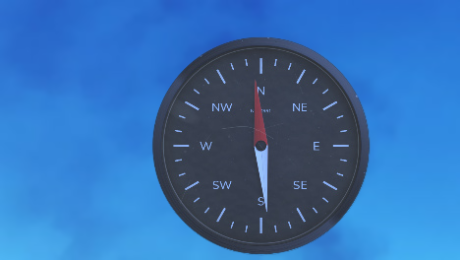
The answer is 355 °
